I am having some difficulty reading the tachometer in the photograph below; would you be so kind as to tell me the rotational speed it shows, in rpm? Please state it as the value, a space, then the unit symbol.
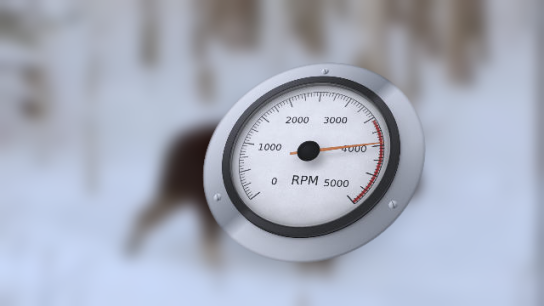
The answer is 4000 rpm
